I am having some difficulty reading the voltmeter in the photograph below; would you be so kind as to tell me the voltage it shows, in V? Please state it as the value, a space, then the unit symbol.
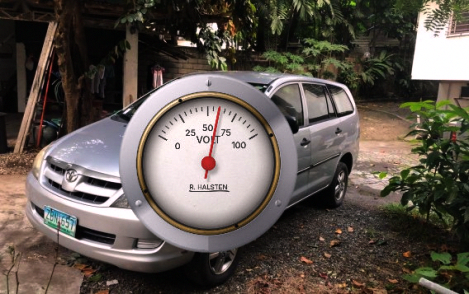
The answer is 60 V
